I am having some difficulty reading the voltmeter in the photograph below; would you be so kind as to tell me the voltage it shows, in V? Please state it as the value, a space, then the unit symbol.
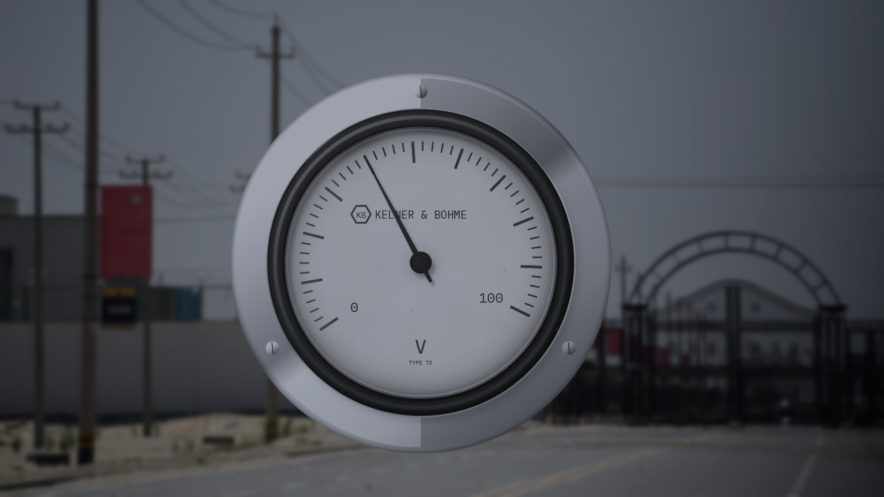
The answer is 40 V
